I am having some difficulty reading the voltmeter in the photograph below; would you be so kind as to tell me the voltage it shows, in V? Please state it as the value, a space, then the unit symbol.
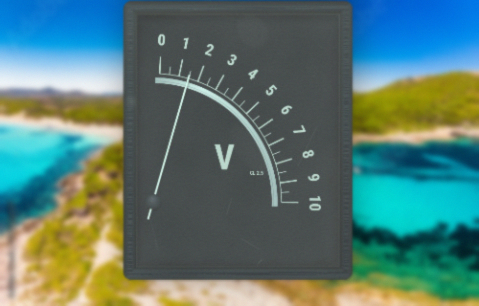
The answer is 1.5 V
